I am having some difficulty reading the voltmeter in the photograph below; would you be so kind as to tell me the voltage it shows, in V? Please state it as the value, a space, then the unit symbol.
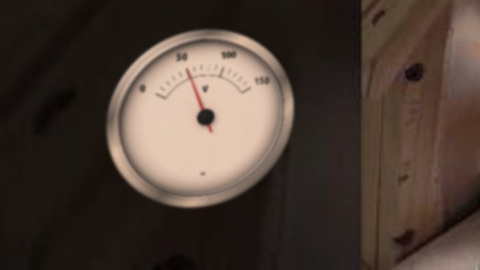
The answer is 50 V
